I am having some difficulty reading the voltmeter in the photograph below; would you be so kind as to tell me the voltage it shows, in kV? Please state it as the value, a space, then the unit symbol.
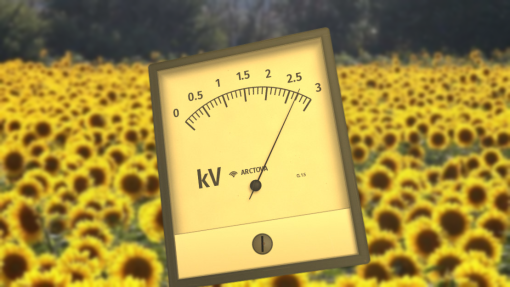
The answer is 2.7 kV
